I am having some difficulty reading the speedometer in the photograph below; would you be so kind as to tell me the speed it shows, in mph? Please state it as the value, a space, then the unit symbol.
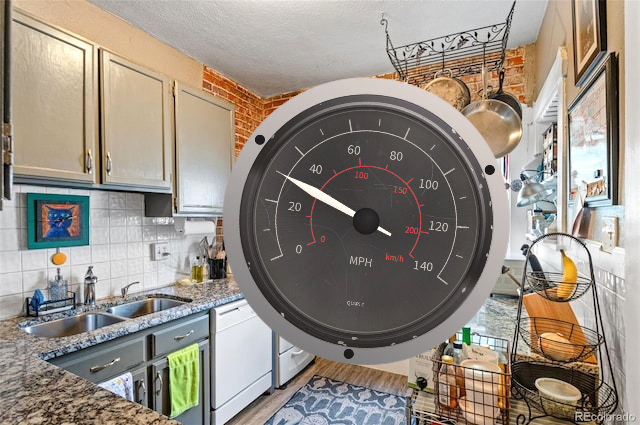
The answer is 30 mph
